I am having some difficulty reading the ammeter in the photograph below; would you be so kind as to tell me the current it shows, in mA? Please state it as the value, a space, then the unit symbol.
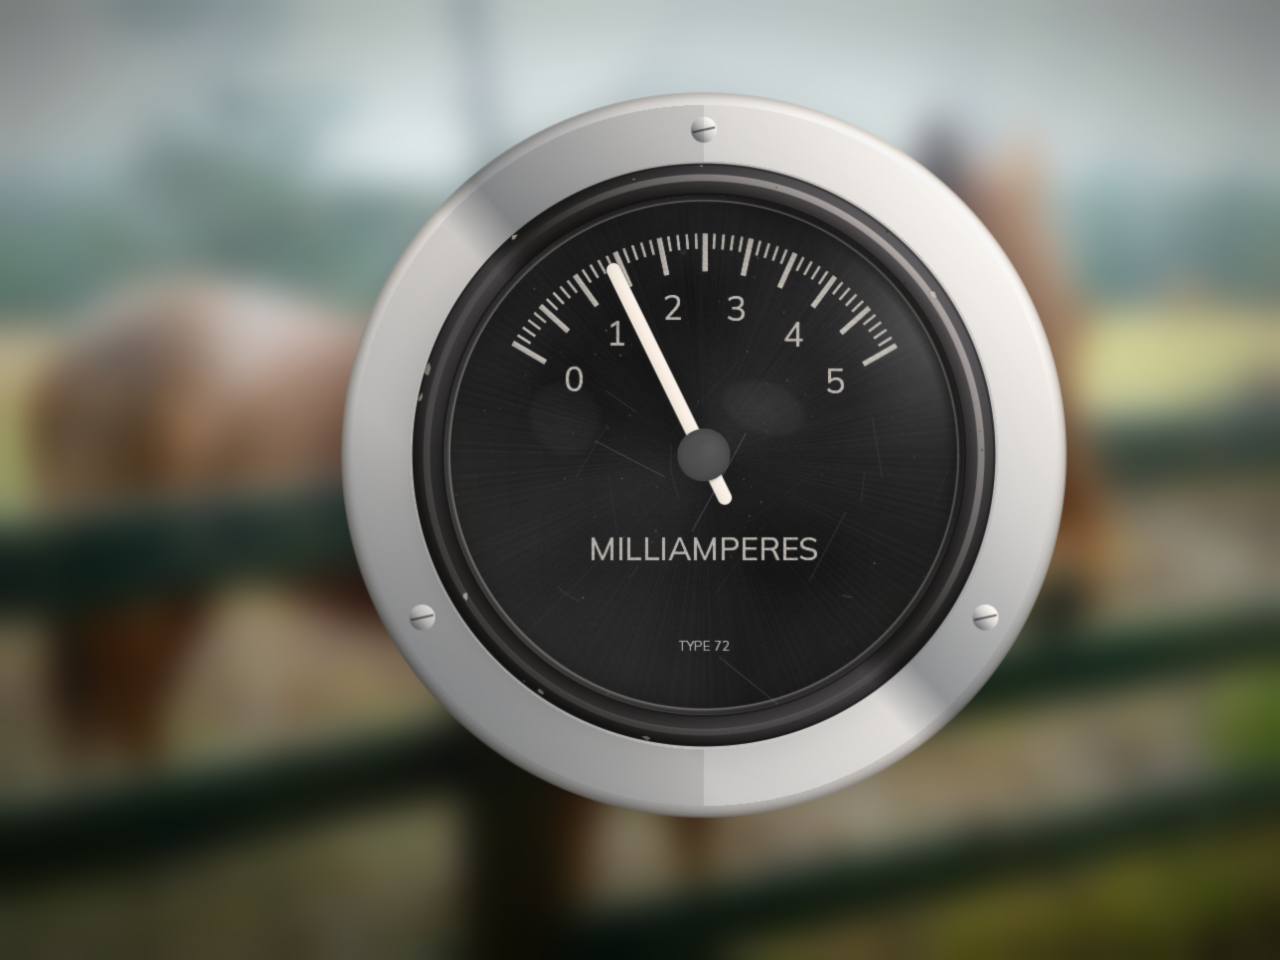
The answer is 1.4 mA
